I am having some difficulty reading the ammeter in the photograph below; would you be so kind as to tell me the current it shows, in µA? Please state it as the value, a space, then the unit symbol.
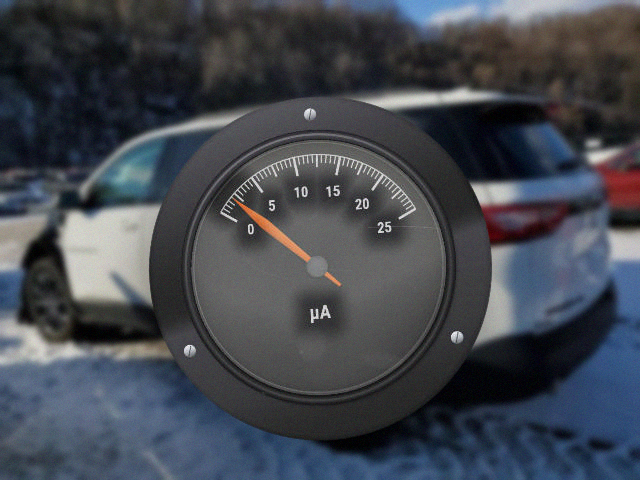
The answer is 2 µA
